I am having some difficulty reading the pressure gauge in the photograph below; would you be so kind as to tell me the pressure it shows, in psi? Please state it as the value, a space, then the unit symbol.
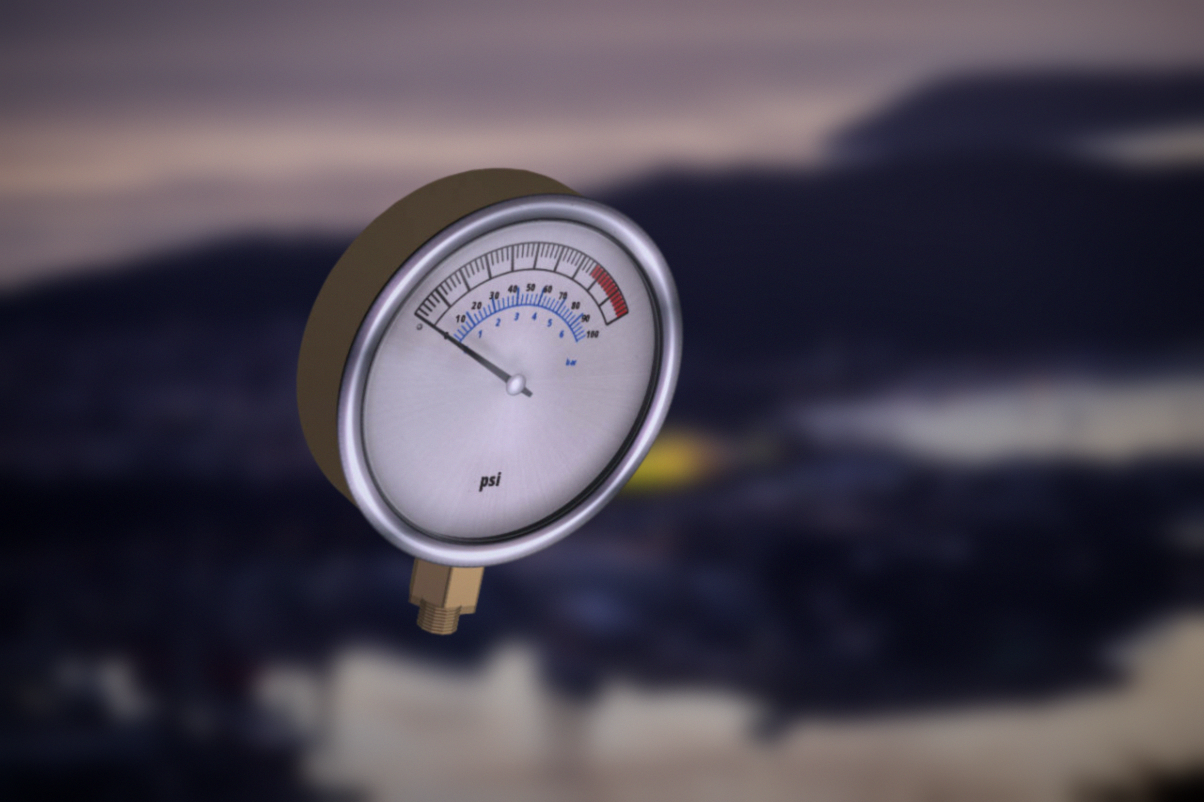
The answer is 0 psi
